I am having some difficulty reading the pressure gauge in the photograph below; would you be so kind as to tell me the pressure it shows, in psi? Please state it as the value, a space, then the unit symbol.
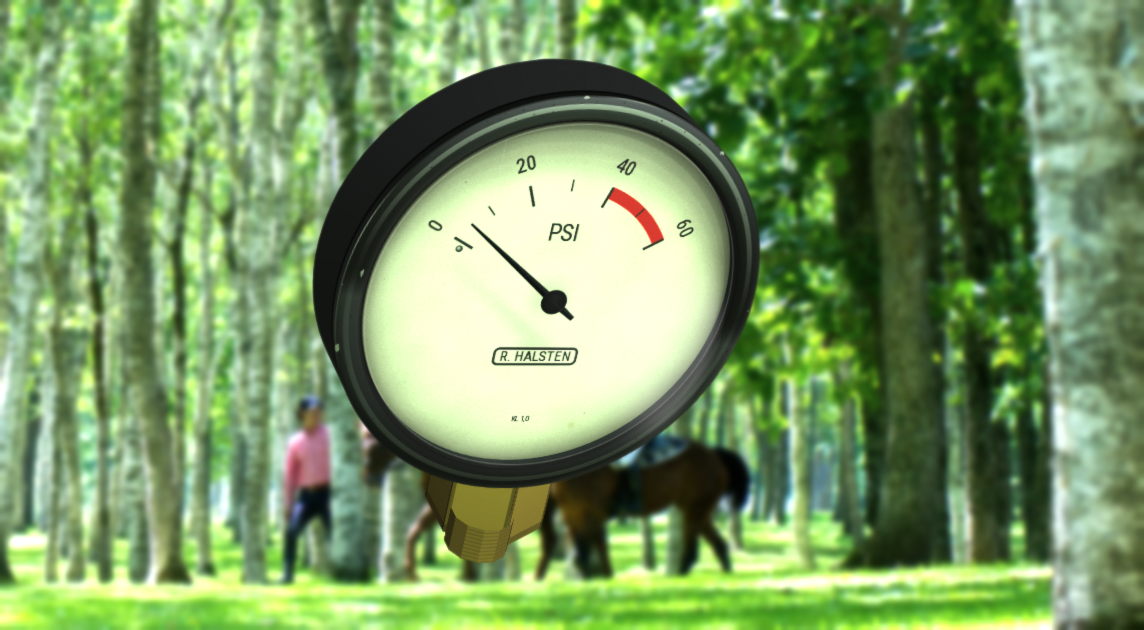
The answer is 5 psi
